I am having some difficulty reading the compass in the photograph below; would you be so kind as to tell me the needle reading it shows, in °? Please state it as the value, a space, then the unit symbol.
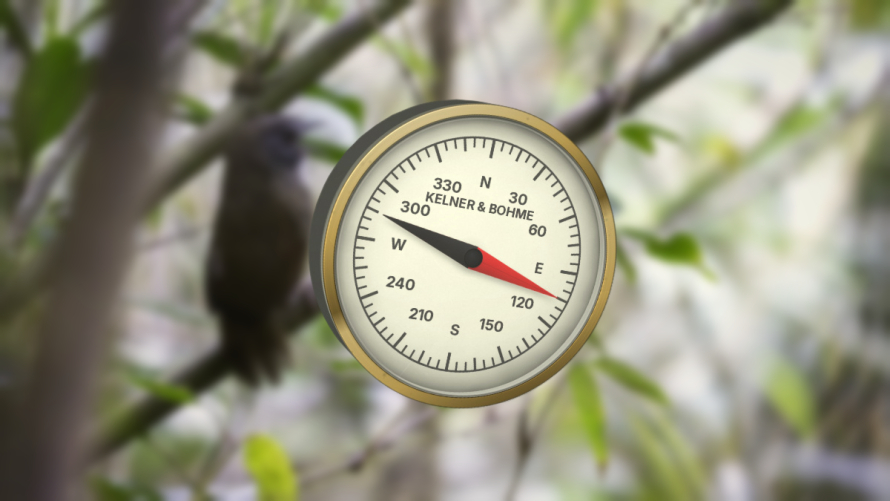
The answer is 105 °
